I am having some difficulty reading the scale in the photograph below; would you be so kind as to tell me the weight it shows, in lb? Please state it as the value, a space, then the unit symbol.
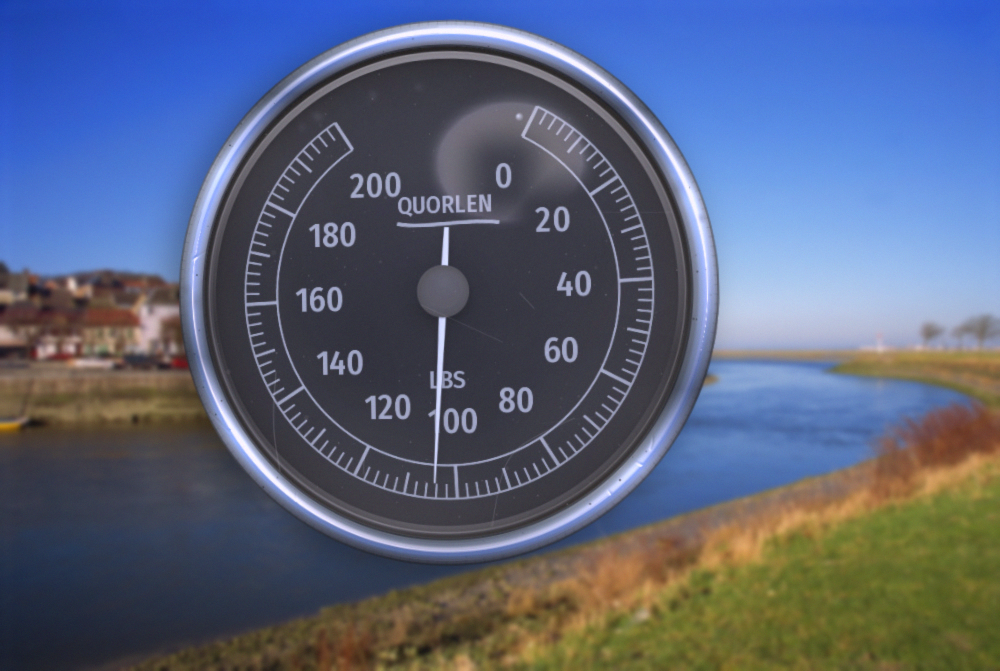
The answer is 104 lb
